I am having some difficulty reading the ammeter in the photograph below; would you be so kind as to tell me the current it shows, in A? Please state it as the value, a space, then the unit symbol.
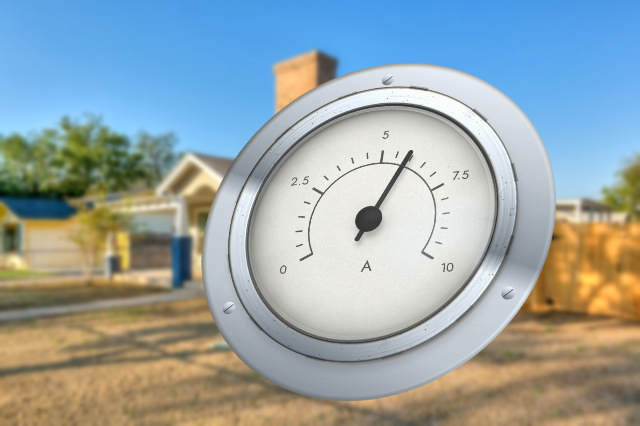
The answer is 6 A
